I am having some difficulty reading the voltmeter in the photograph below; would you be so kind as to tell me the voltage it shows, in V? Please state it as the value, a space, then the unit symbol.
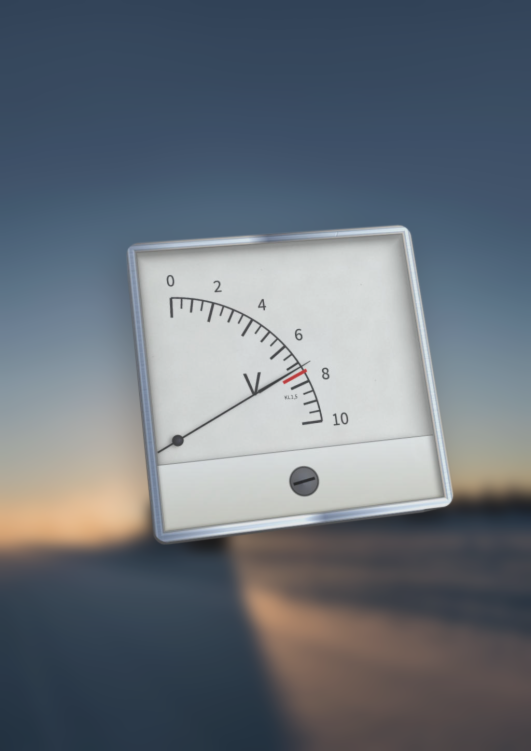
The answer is 7.25 V
